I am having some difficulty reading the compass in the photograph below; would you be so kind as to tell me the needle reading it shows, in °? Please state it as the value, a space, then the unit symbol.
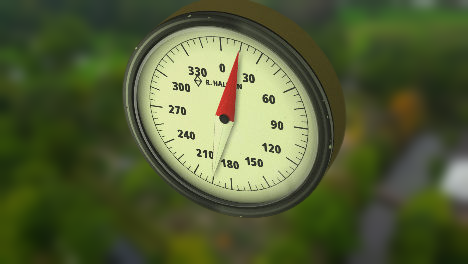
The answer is 15 °
